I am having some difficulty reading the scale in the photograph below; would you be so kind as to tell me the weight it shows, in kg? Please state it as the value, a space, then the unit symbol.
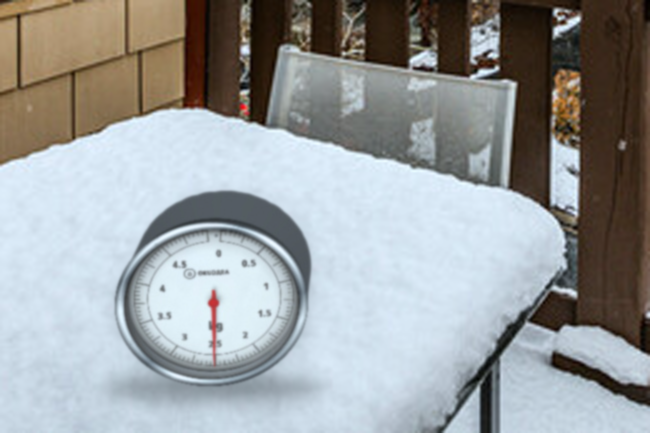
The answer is 2.5 kg
